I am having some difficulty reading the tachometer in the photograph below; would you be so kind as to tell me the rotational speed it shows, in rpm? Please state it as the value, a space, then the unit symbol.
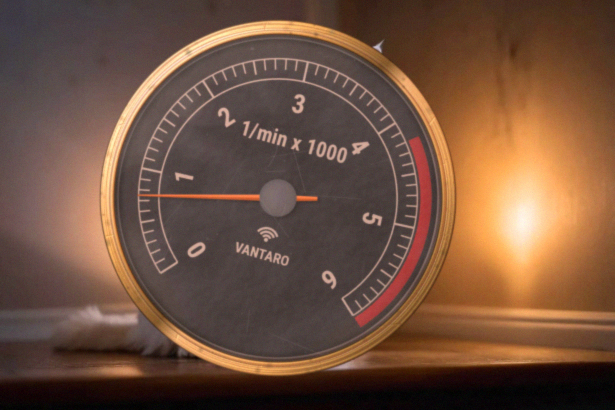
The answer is 750 rpm
